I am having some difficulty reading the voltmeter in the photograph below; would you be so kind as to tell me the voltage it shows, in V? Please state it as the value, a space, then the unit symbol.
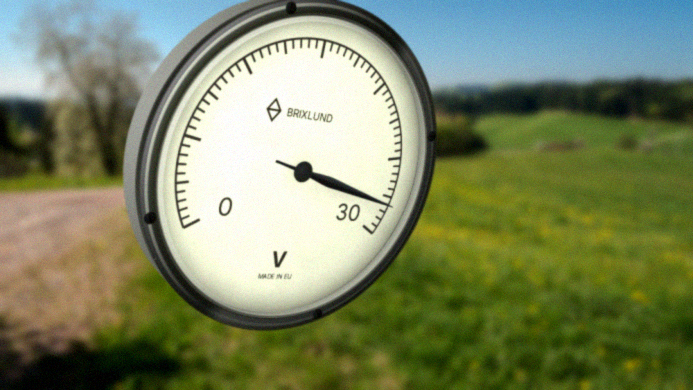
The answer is 28 V
